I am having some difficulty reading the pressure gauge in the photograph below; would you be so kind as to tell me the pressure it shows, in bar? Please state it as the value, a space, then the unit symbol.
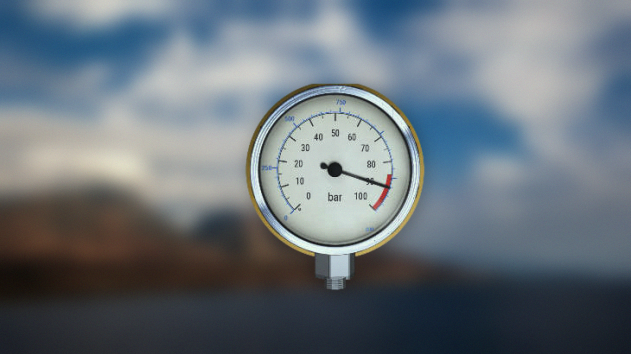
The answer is 90 bar
